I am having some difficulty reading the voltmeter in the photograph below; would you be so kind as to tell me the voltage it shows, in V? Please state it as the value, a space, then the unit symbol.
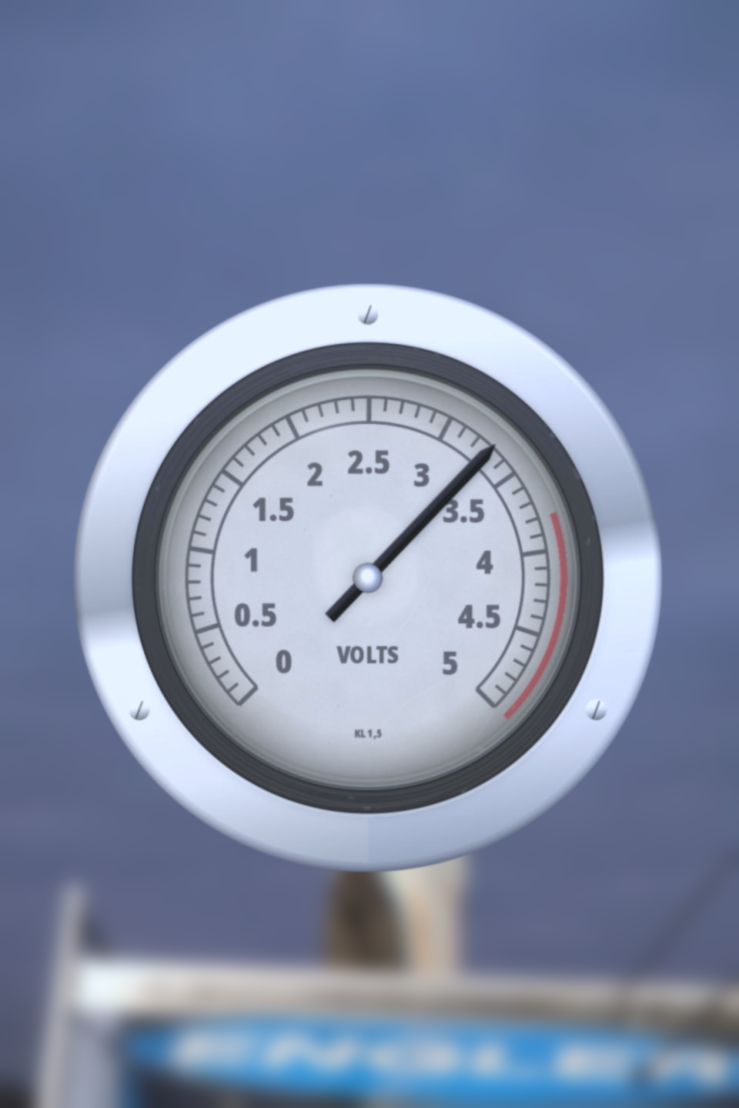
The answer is 3.3 V
